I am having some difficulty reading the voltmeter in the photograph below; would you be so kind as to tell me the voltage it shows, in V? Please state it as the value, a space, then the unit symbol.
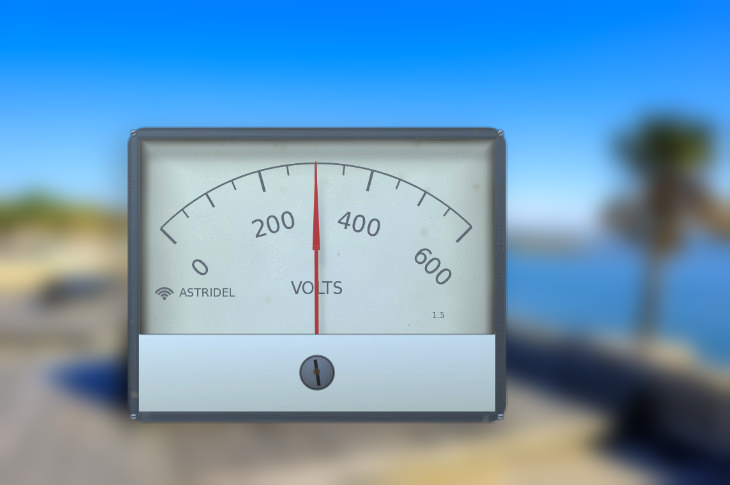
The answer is 300 V
